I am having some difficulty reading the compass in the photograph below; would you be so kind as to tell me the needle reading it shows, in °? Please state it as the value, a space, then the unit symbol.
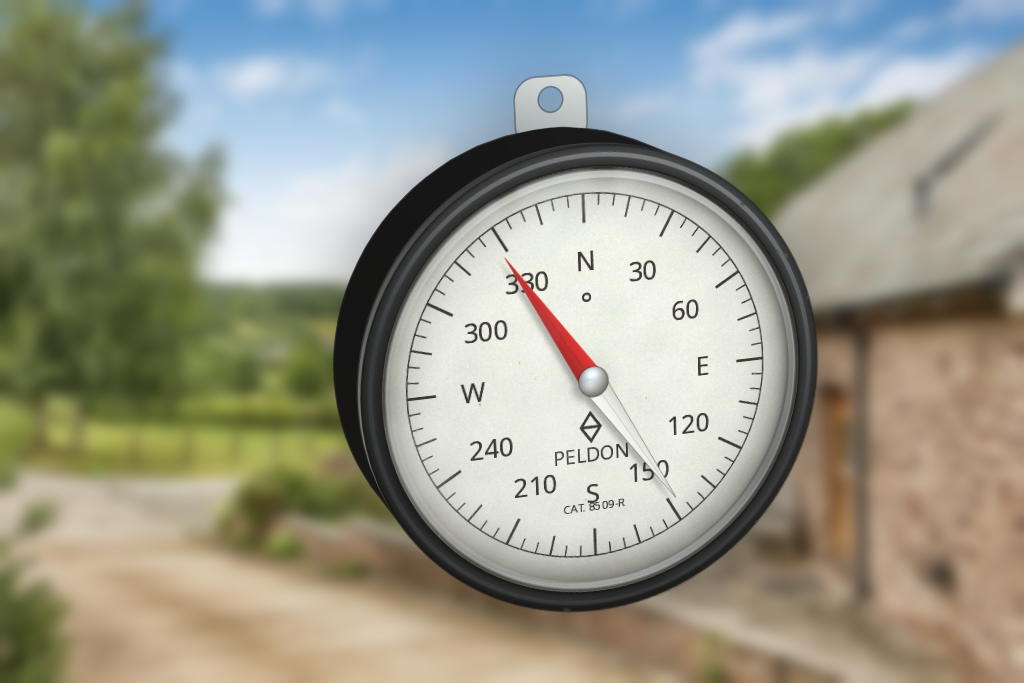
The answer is 327.5 °
